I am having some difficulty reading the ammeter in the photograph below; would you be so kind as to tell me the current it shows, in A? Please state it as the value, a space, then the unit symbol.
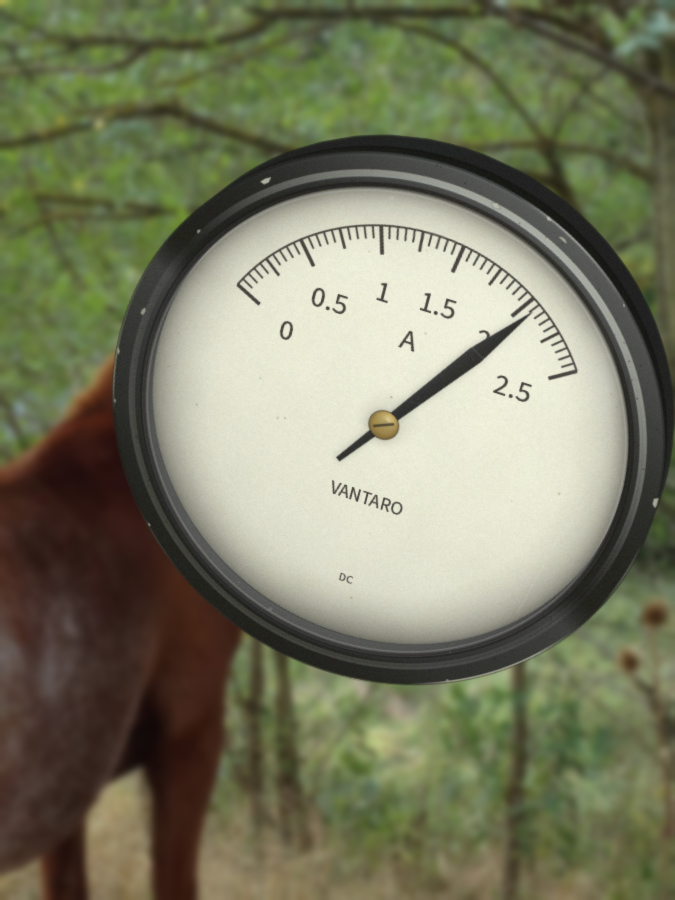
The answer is 2.05 A
